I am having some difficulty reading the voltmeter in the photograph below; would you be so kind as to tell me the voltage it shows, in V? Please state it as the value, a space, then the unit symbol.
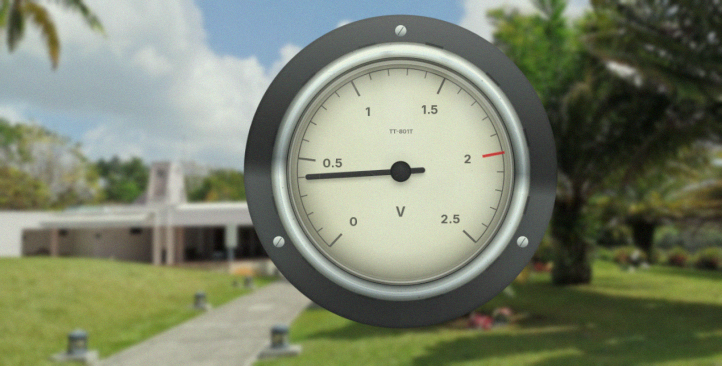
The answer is 0.4 V
